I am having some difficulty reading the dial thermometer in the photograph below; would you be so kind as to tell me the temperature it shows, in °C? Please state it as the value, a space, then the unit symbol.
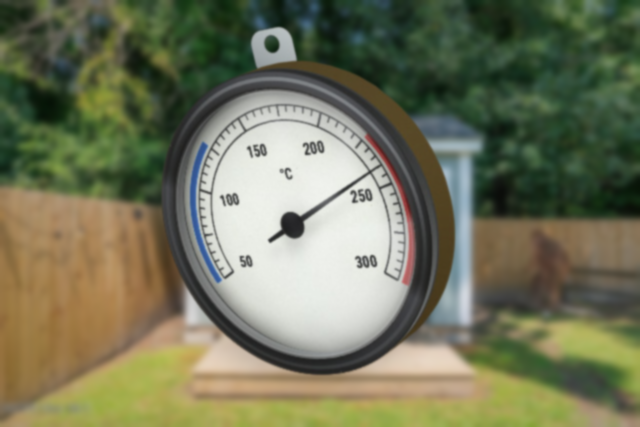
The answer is 240 °C
